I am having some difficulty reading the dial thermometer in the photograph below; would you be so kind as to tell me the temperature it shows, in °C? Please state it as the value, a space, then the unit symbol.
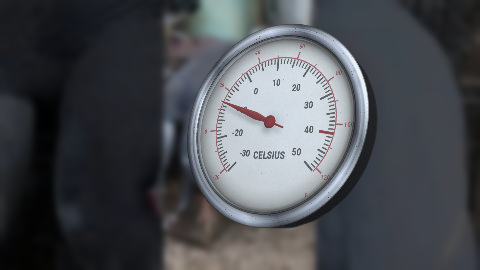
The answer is -10 °C
